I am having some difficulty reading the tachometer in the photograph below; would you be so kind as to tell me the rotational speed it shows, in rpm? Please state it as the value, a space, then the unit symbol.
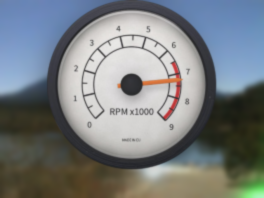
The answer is 7250 rpm
